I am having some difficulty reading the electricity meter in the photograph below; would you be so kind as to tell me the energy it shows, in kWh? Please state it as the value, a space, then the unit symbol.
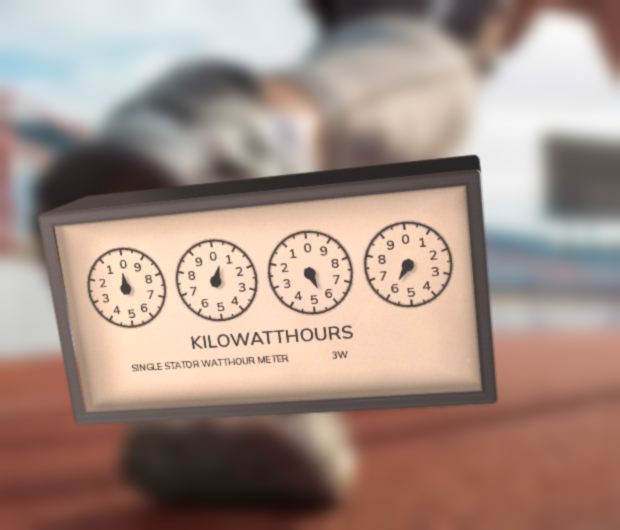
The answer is 56 kWh
